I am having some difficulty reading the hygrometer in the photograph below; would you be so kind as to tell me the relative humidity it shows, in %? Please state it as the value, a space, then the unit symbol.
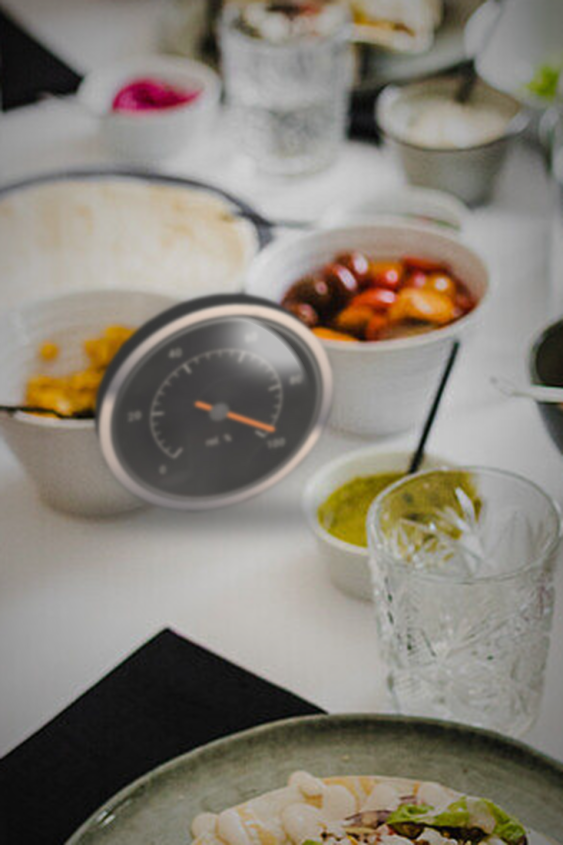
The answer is 96 %
